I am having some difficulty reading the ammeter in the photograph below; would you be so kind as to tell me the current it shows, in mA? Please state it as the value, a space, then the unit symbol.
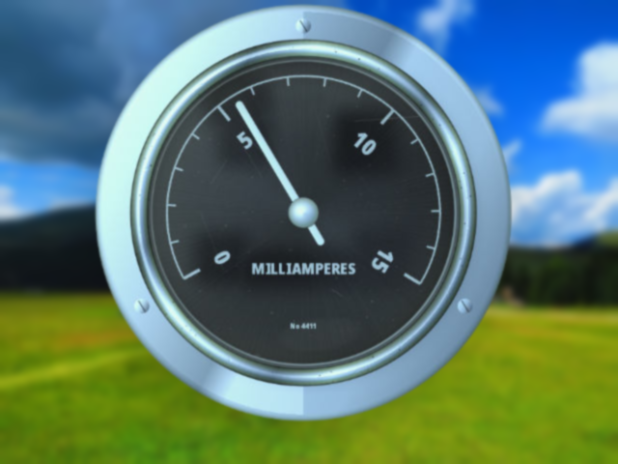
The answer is 5.5 mA
